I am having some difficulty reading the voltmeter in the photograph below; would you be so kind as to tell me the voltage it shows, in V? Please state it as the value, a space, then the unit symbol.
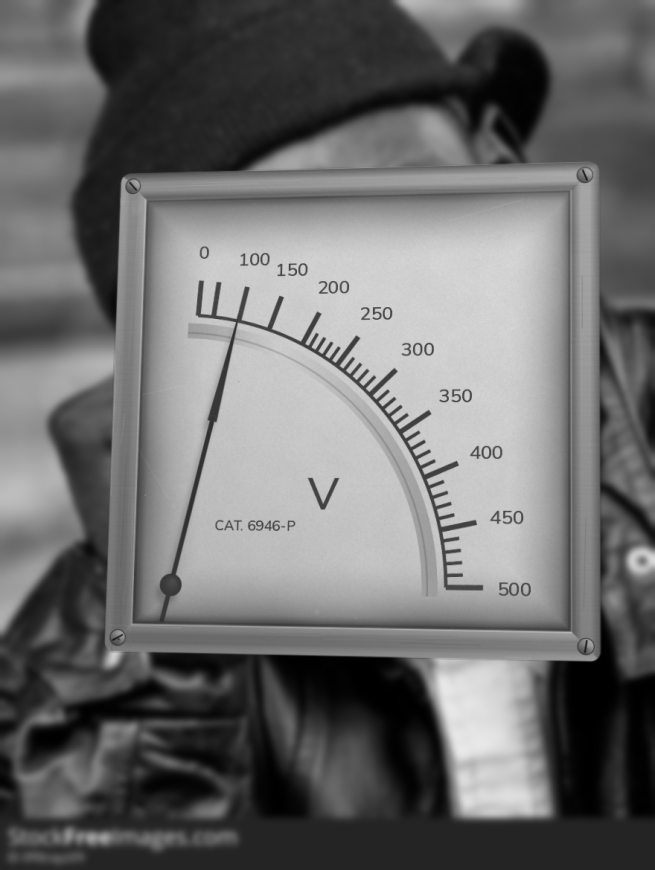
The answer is 100 V
